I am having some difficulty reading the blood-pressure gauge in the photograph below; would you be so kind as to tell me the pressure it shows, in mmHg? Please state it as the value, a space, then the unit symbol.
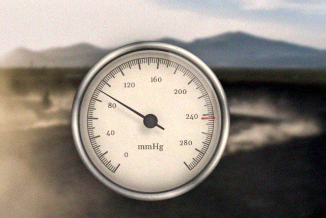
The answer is 90 mmHg
